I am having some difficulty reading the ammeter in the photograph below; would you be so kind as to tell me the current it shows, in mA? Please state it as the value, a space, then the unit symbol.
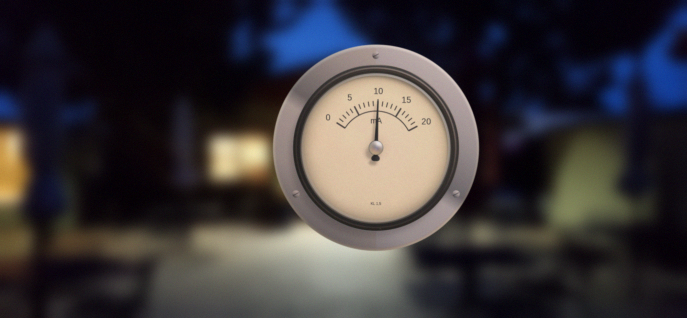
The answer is 10 mA
